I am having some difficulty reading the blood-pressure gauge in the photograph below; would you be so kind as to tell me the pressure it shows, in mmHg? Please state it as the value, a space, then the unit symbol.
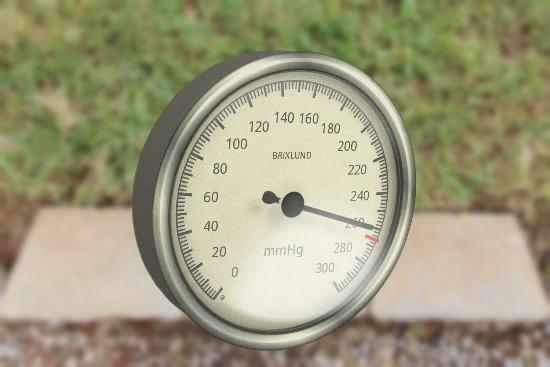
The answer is 260 mmHg
